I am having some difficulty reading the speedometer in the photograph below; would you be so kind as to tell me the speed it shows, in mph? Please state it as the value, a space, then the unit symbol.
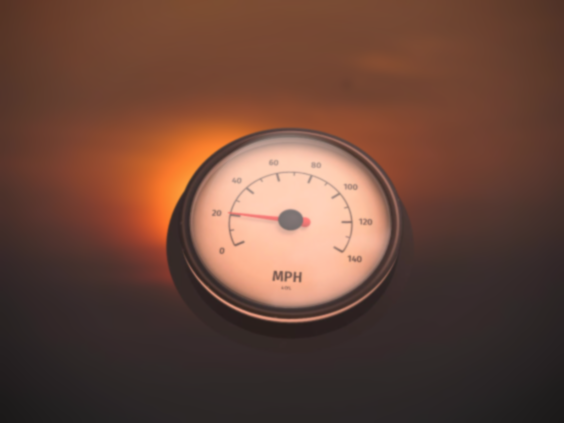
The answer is 20 mph
